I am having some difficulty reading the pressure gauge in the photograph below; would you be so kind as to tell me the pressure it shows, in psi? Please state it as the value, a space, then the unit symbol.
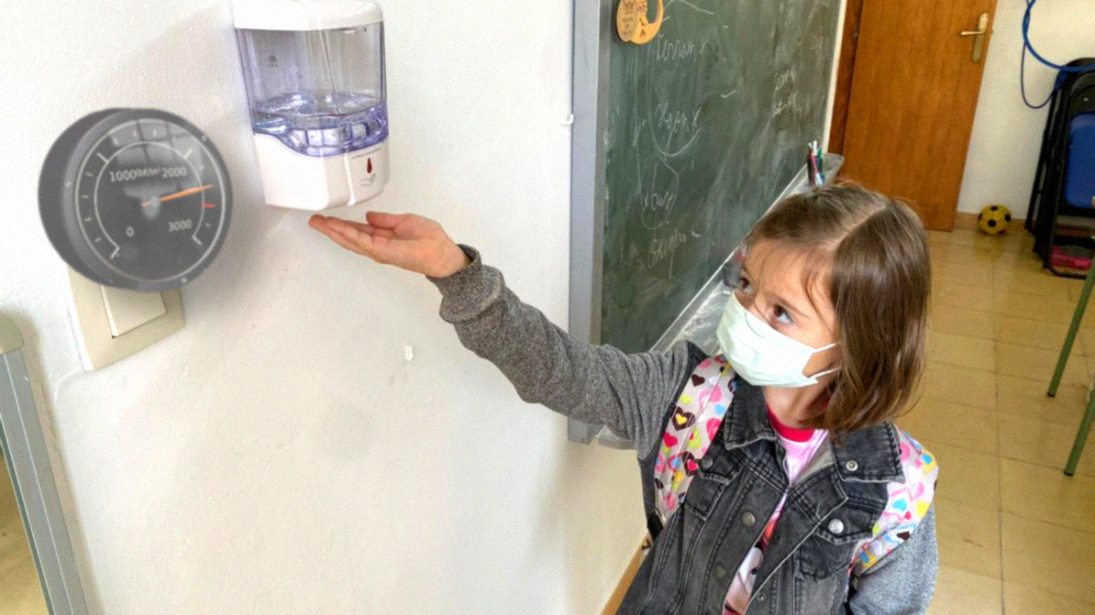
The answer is 2400 psi
